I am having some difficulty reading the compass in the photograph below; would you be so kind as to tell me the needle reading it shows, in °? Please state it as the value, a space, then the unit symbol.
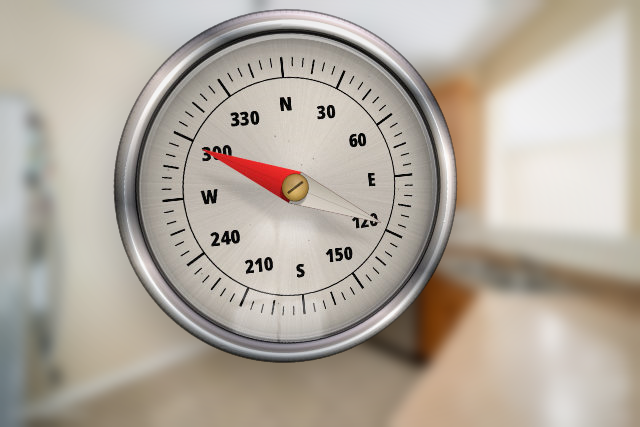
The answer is 297.5 °
